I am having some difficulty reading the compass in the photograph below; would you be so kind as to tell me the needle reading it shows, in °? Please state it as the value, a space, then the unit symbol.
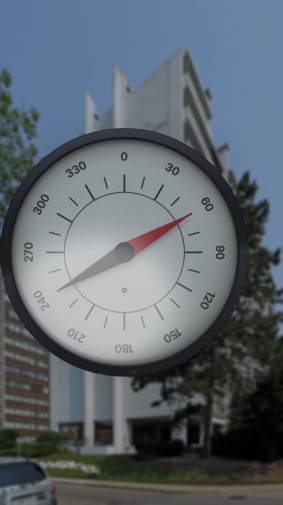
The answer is 60 °
